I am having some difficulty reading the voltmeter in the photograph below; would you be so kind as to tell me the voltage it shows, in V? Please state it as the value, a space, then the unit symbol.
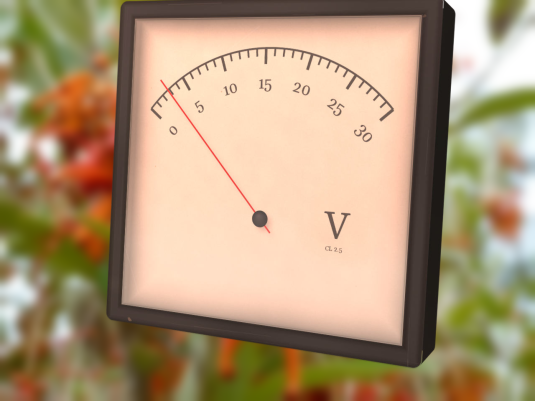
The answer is 3 V
